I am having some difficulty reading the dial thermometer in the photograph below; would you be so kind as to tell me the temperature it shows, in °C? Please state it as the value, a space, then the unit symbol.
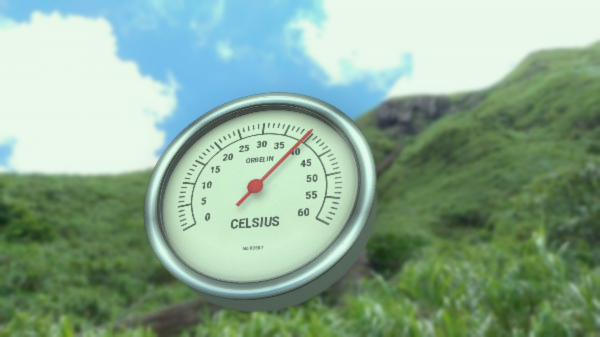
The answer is 40 °C
